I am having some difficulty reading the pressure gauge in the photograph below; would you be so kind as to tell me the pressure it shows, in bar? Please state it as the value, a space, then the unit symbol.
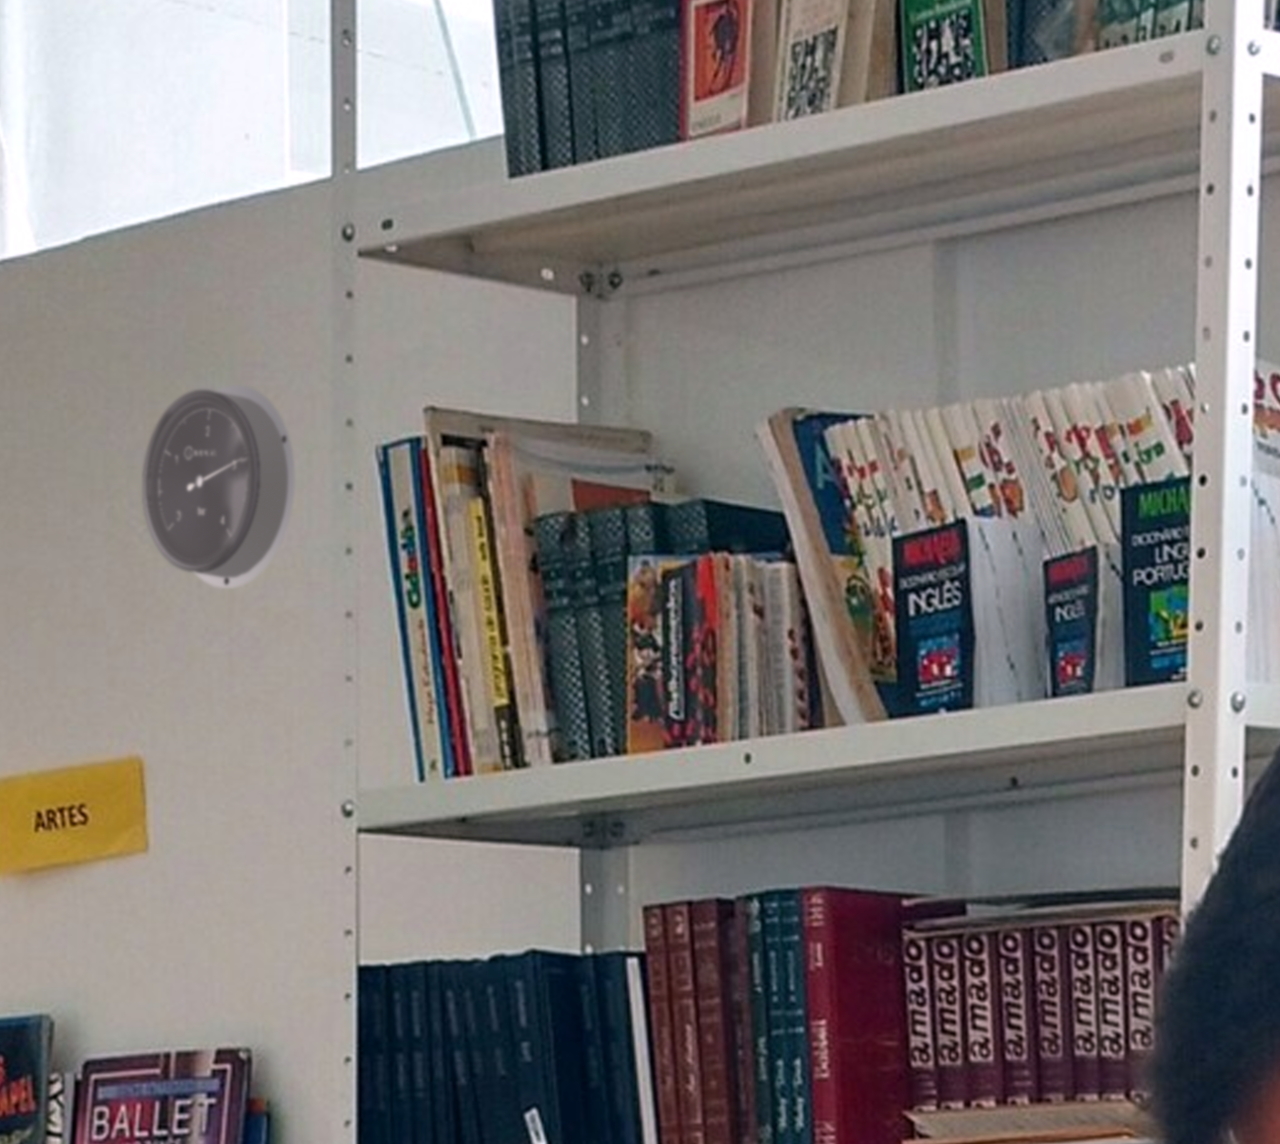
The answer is 3 bar
